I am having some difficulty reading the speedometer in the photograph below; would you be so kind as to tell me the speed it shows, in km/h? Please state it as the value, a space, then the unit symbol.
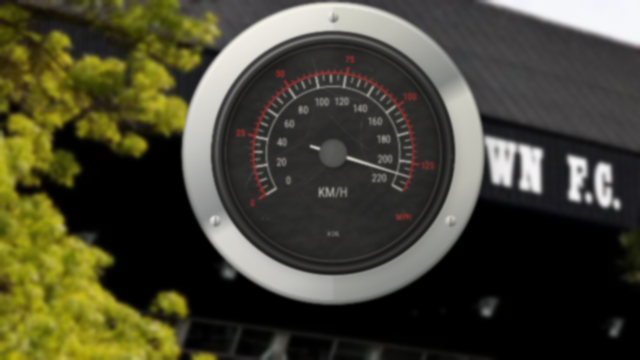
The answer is 210 km/h
